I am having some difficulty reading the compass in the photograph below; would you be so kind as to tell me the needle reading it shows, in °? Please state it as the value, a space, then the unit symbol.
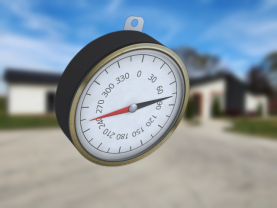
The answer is 255 °
